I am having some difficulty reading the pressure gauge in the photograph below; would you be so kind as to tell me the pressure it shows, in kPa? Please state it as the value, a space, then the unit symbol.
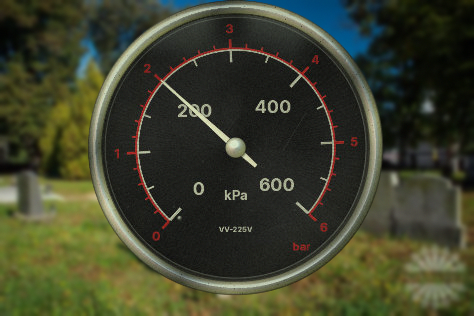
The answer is 200 kPa
